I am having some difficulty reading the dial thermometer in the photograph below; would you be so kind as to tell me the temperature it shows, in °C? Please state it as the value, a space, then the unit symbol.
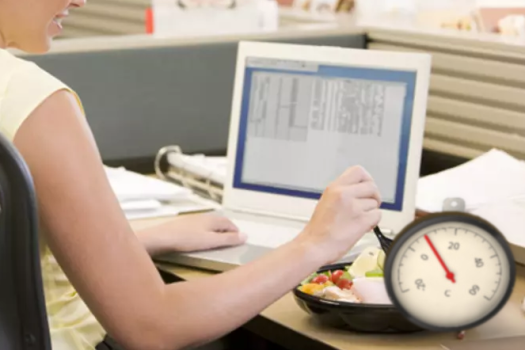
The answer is 8 °C
